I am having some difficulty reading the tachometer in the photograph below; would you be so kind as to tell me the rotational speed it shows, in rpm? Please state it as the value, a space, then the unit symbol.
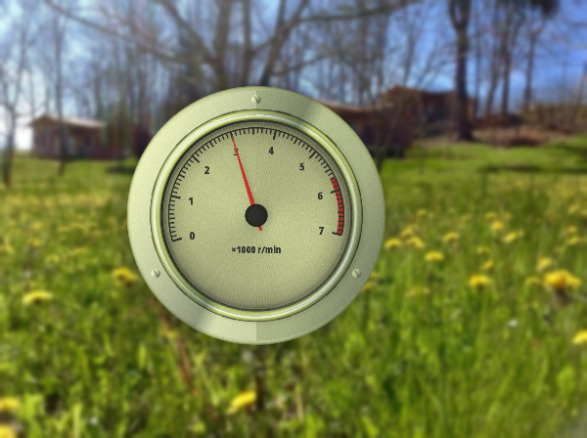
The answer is 3000 rpm
